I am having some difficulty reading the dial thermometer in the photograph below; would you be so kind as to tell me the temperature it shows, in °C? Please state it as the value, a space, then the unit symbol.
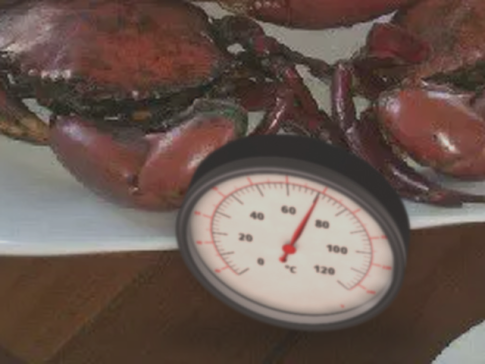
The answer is 70 °C
